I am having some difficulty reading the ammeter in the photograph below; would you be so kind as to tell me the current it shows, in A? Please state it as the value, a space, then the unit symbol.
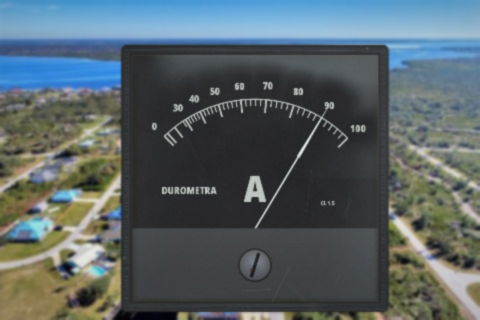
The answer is 90 A
